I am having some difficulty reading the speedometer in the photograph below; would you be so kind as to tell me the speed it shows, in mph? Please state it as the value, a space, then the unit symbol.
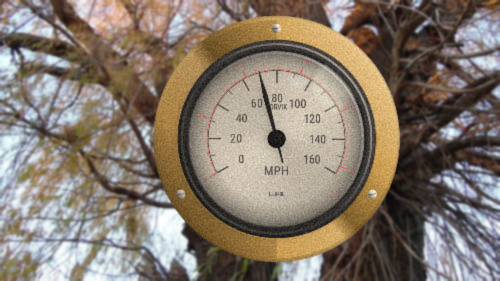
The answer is 70 mph
